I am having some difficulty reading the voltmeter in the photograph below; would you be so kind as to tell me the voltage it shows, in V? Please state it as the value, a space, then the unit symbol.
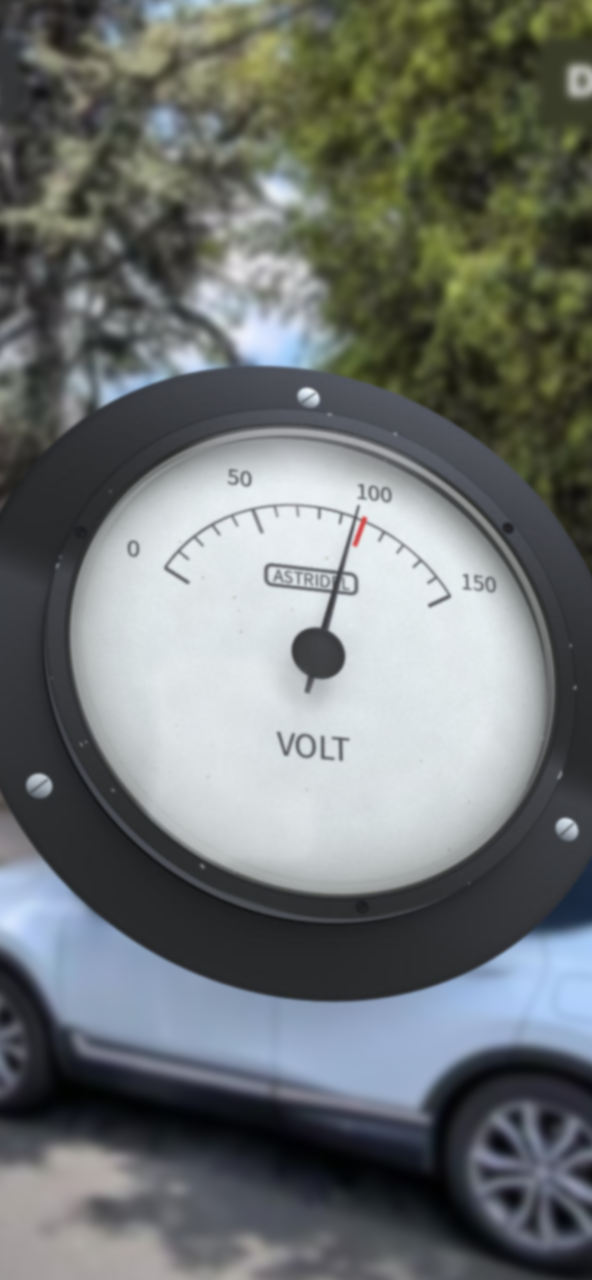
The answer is 95 V
